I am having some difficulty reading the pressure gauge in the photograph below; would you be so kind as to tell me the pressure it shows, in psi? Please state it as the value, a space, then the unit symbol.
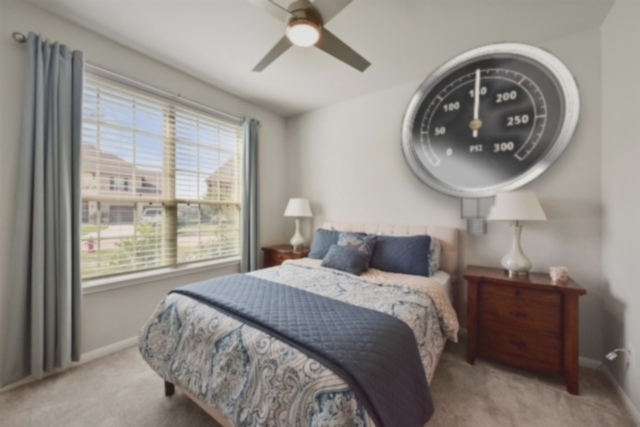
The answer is 150 psi
